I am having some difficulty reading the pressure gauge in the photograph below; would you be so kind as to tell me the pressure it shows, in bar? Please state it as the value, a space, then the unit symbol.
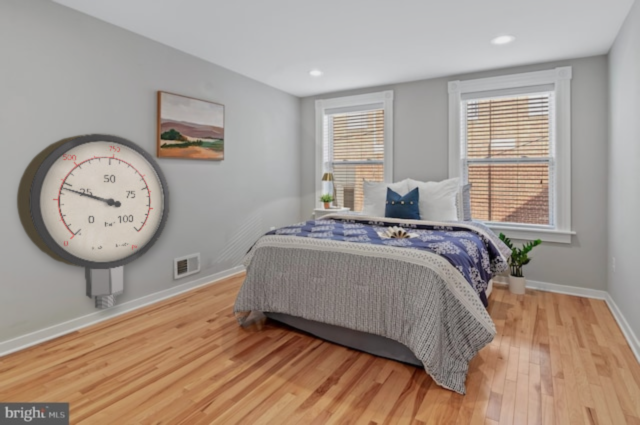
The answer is 22.5 bar
